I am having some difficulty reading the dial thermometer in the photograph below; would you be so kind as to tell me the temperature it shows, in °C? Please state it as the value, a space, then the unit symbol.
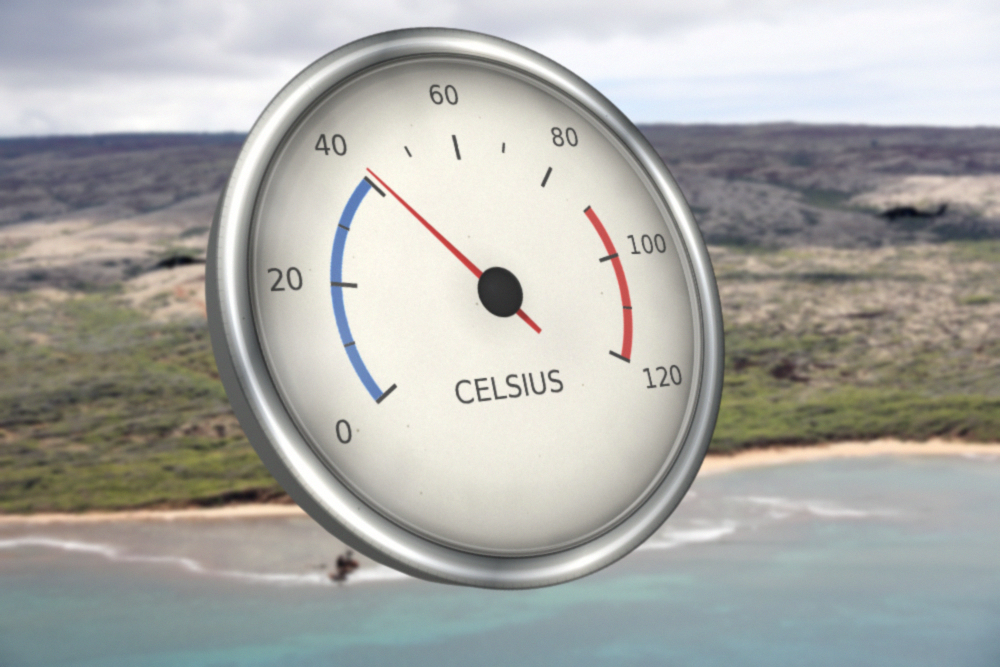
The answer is 40 °C
